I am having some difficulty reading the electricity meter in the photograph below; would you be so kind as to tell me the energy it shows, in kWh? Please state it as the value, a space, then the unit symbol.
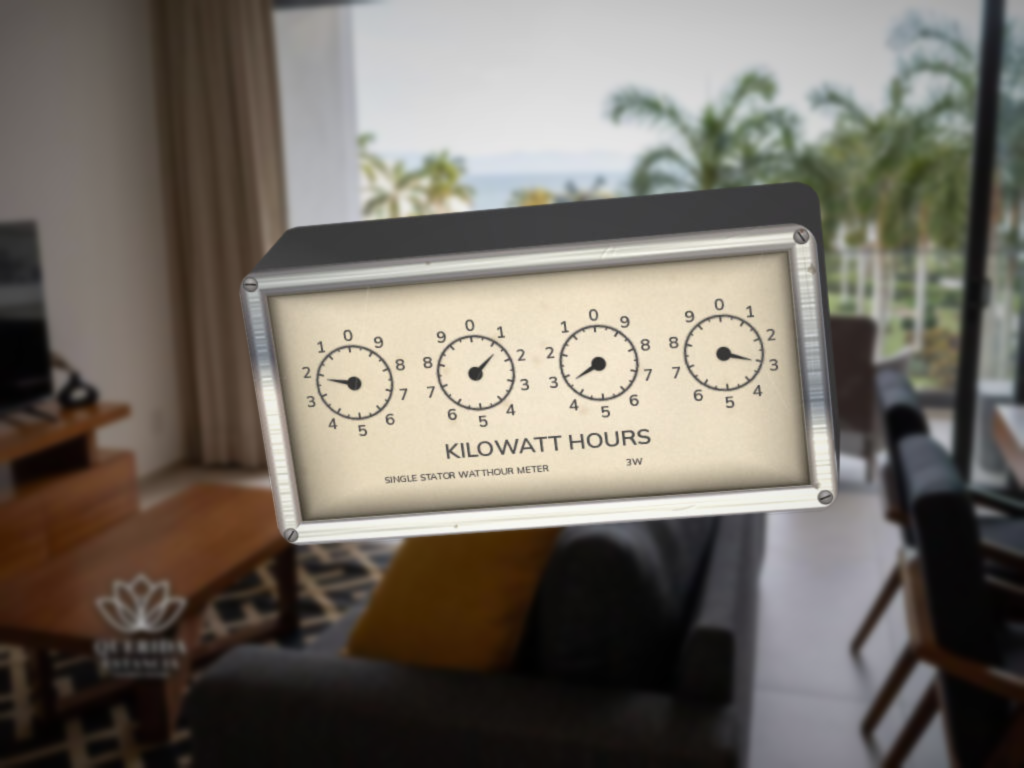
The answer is 2133 kWh
